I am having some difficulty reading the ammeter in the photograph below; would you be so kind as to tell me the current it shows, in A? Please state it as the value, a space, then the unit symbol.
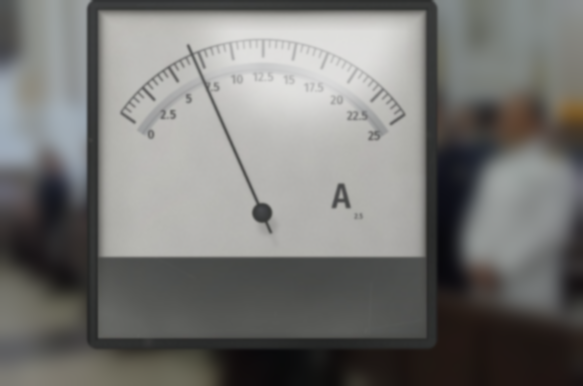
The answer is 7 A
